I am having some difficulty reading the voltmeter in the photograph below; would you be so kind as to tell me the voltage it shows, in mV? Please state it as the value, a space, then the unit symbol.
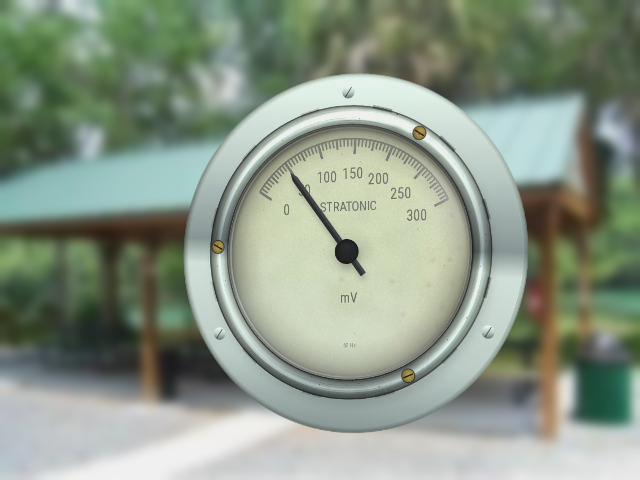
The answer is 50 mV
